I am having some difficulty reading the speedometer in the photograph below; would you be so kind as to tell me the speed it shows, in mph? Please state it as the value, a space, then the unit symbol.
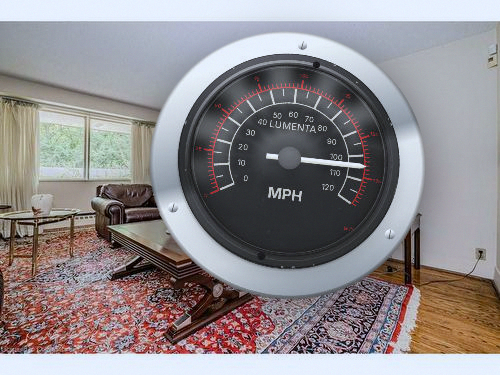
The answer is 105 mph
